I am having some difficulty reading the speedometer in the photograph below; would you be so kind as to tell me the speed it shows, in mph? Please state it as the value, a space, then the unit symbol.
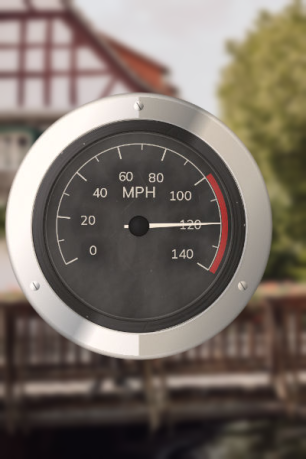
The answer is 120 mph
